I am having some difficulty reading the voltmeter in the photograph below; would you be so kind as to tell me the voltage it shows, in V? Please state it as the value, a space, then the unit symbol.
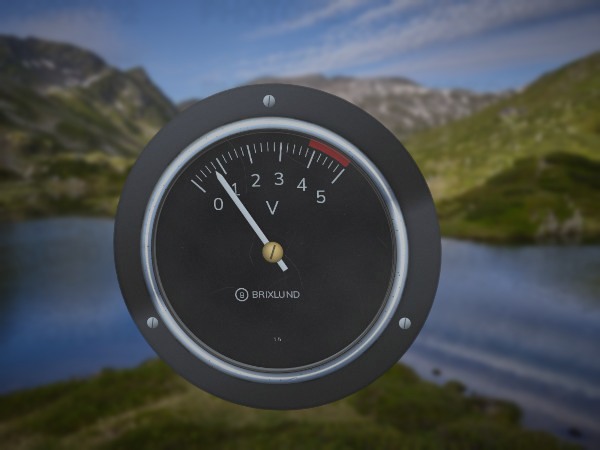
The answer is 0.8 V
